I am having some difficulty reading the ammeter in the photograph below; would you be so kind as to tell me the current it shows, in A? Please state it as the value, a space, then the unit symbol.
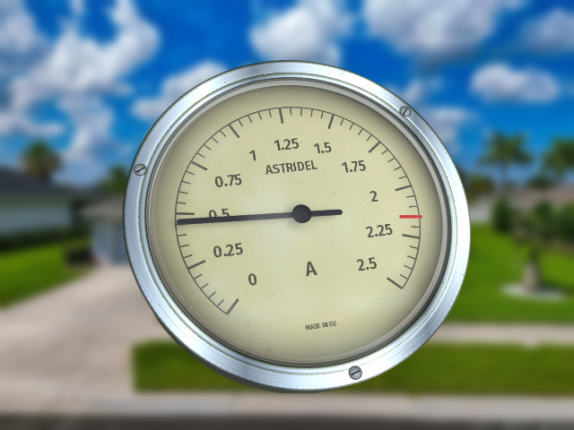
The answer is 0.45 A
